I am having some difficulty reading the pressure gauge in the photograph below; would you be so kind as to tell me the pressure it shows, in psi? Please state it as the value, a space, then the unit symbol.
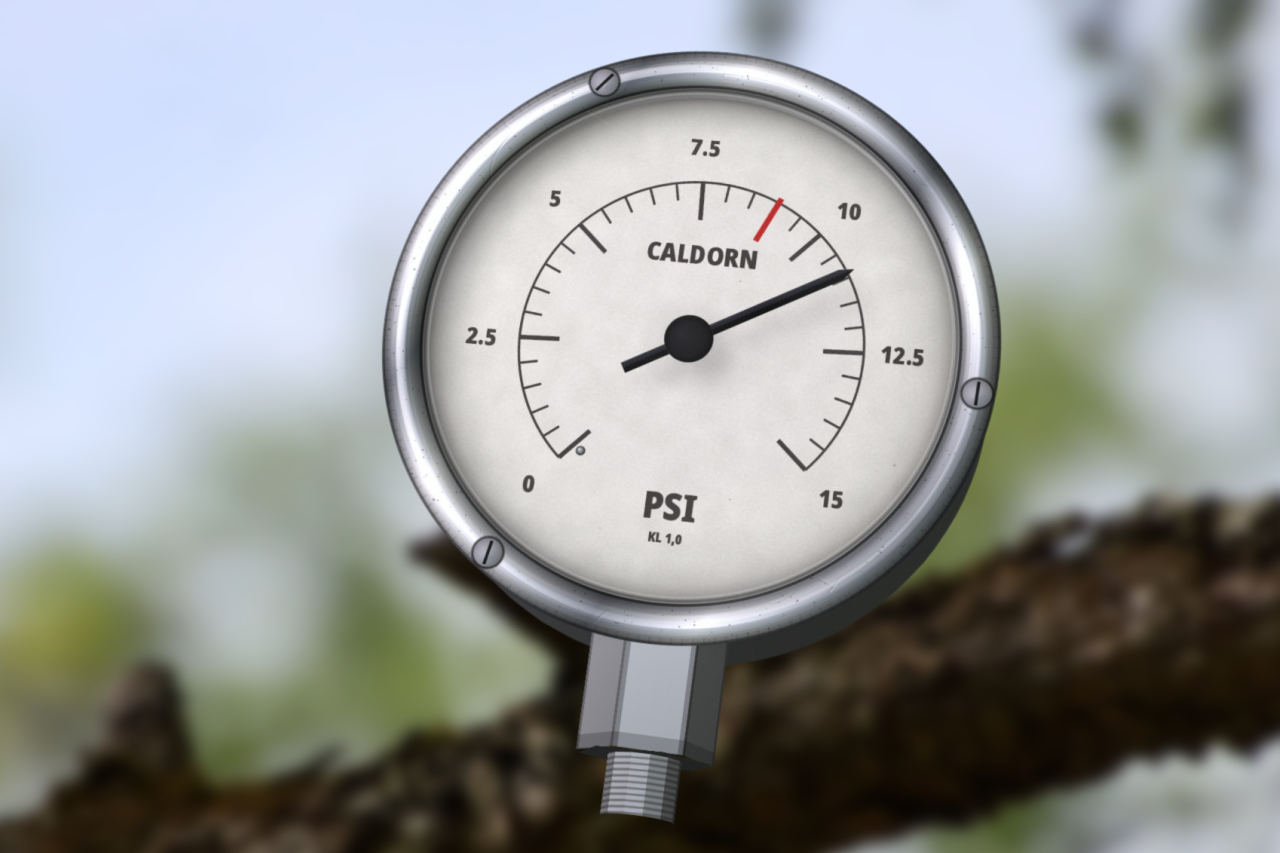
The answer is 11 psi
